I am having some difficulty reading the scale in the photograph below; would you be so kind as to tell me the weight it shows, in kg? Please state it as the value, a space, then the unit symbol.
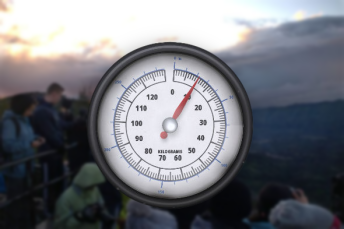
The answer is 10 kg
